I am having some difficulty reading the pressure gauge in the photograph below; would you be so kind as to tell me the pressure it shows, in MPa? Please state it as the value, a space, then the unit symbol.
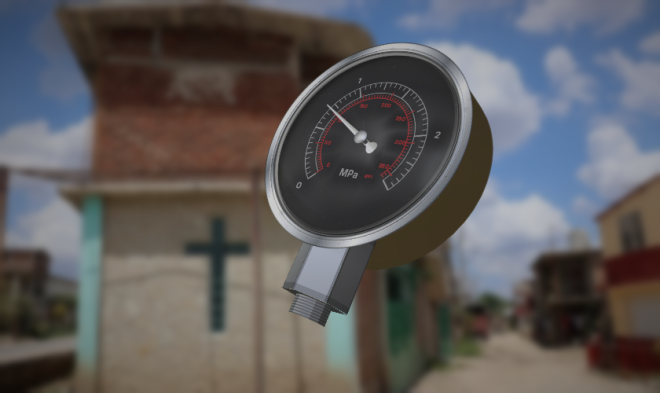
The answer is 0.7 MPa
